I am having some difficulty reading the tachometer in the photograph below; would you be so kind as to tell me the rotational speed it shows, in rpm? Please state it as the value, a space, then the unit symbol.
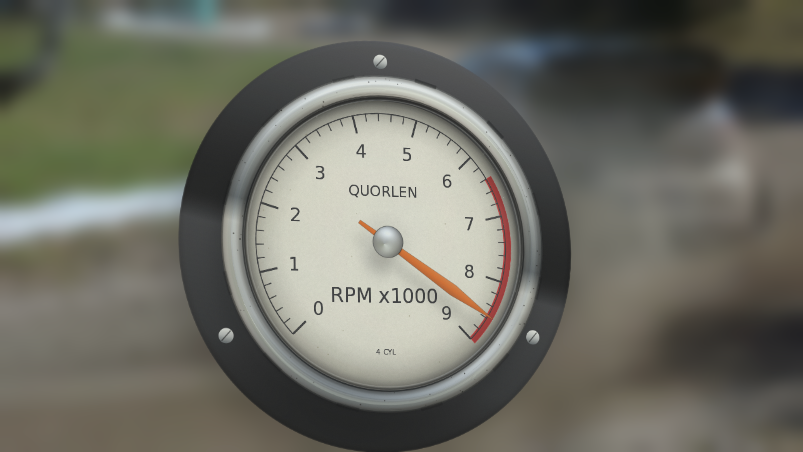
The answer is 8600 rpm
